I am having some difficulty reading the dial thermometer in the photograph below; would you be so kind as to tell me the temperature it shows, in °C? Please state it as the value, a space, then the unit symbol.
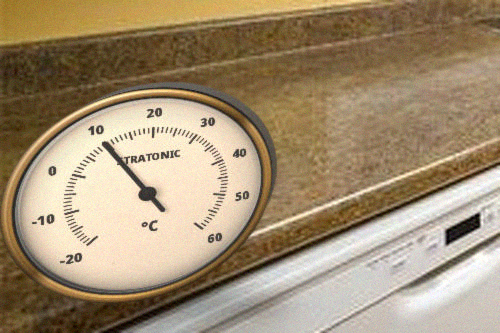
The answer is 10 °C
